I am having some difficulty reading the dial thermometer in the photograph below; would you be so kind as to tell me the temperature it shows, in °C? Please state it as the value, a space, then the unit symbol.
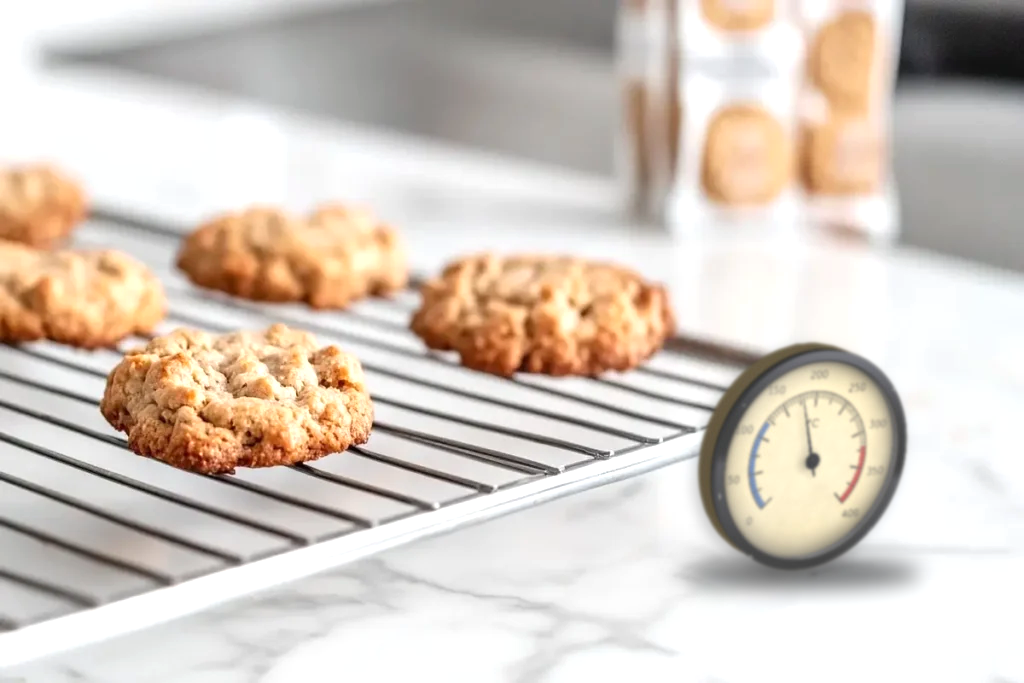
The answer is 175 °C
